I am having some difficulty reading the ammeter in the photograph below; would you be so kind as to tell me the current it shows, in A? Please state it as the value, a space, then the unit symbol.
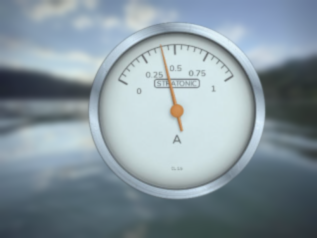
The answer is 0.4 A
